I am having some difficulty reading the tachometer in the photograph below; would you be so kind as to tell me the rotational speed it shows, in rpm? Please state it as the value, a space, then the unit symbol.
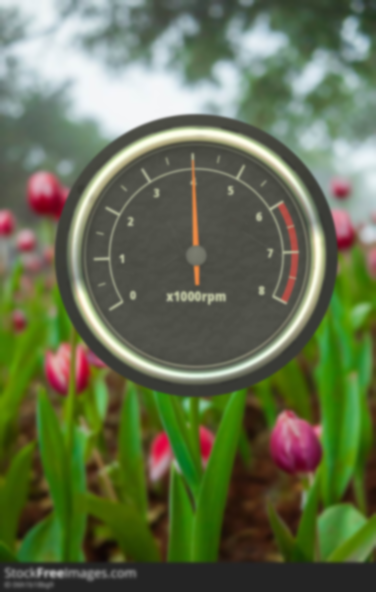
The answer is 4000 rpm
